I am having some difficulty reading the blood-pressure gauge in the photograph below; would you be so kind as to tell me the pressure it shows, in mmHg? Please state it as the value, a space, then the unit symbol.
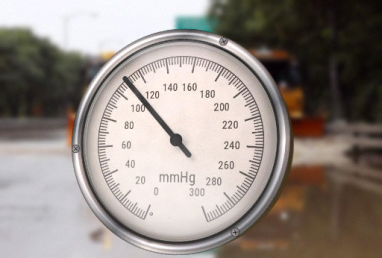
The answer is 110 mmHg
